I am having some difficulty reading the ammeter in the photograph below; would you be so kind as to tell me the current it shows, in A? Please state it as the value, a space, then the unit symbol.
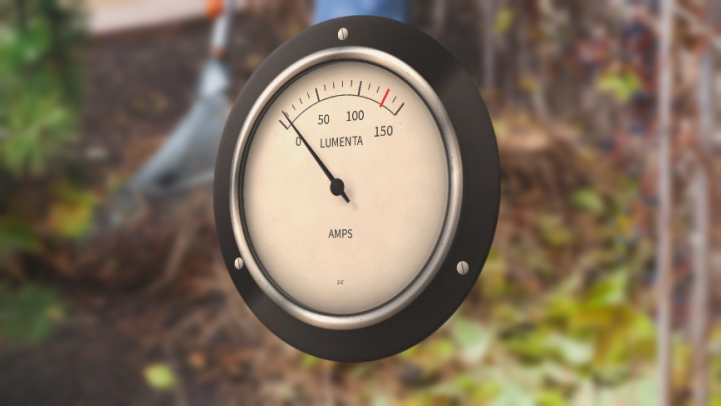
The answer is 10 A
